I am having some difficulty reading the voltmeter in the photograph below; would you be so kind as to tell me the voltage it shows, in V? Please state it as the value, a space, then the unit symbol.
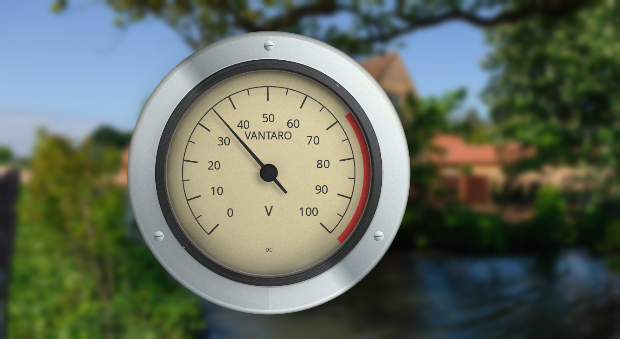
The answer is 35 V
